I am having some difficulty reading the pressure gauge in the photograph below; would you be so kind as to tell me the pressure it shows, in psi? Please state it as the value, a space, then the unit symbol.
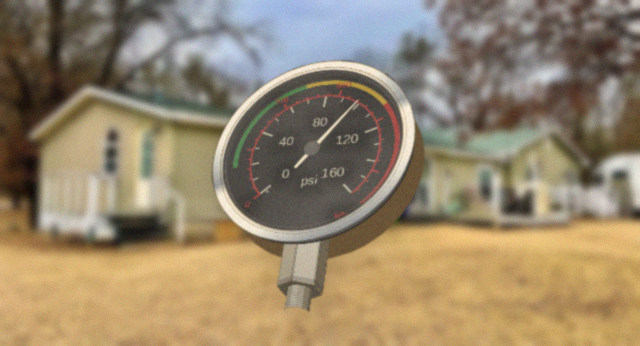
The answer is 100 psi
